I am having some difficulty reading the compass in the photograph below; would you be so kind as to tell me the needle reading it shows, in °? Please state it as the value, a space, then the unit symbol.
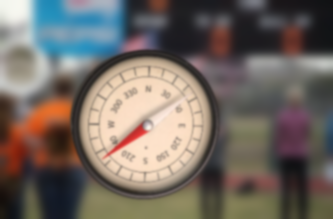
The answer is 232.5 °
